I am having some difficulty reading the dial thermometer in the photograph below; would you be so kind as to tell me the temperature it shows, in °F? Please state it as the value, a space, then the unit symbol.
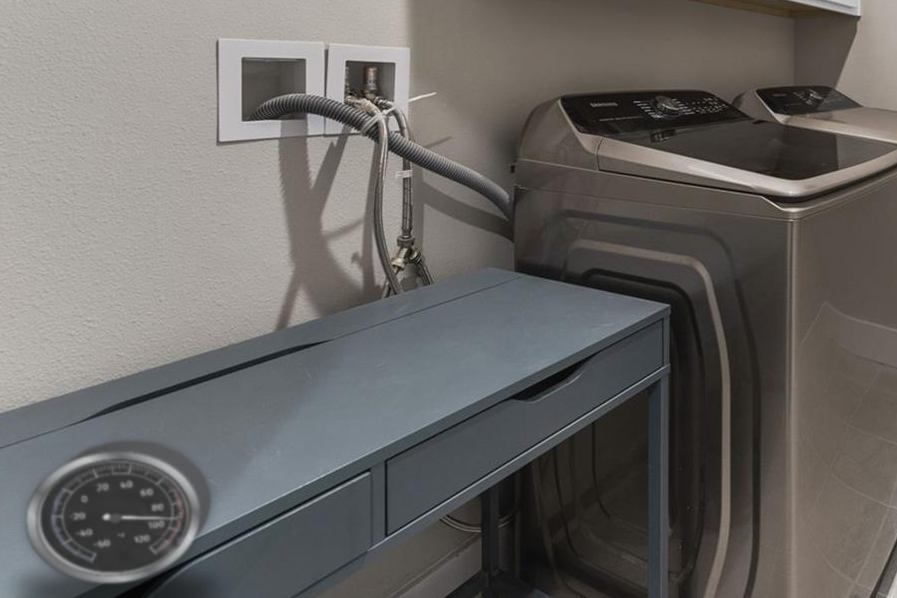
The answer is 90 °F
